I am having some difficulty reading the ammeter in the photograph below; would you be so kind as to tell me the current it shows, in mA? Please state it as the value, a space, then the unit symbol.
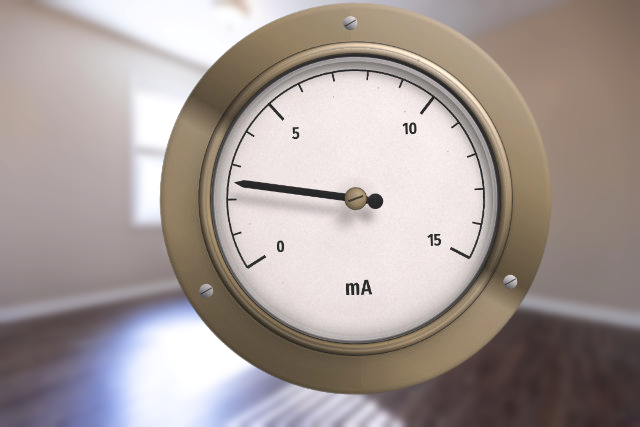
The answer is 2.5 mA
